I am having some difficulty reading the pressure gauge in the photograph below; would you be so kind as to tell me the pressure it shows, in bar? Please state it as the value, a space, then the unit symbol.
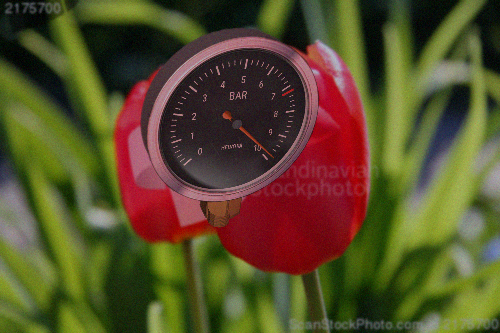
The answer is 9.8 bar
